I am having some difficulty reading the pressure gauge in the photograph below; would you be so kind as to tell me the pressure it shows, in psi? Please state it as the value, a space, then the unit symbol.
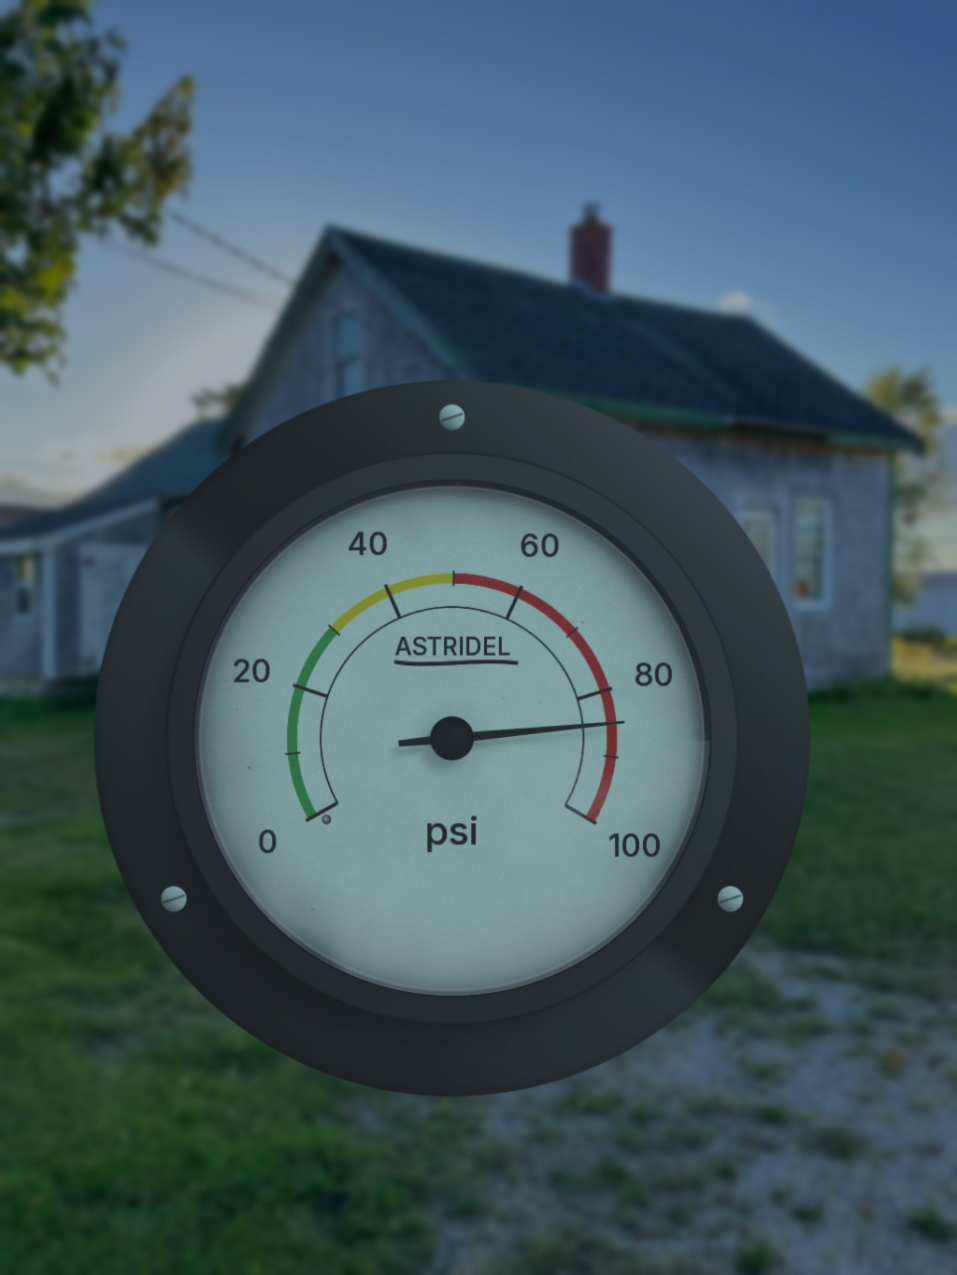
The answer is 85 psi
